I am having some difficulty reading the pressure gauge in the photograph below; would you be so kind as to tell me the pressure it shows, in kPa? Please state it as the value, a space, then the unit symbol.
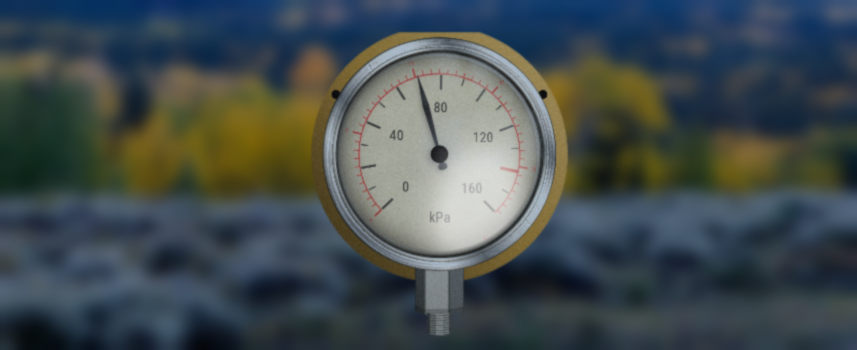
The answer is 70 kPa
